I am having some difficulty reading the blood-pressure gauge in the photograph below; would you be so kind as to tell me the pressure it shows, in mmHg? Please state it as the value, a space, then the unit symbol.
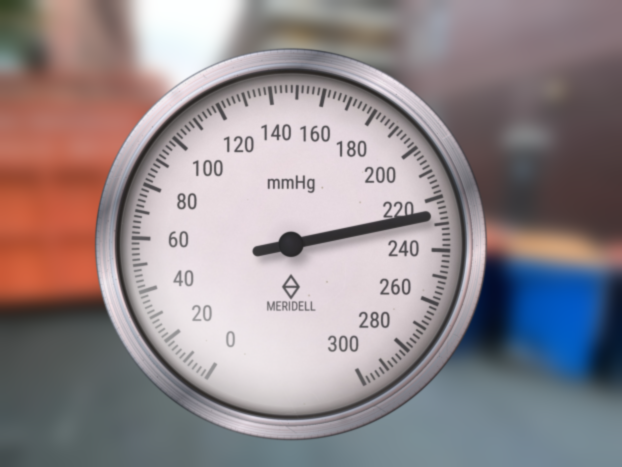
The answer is 226 mmHg
